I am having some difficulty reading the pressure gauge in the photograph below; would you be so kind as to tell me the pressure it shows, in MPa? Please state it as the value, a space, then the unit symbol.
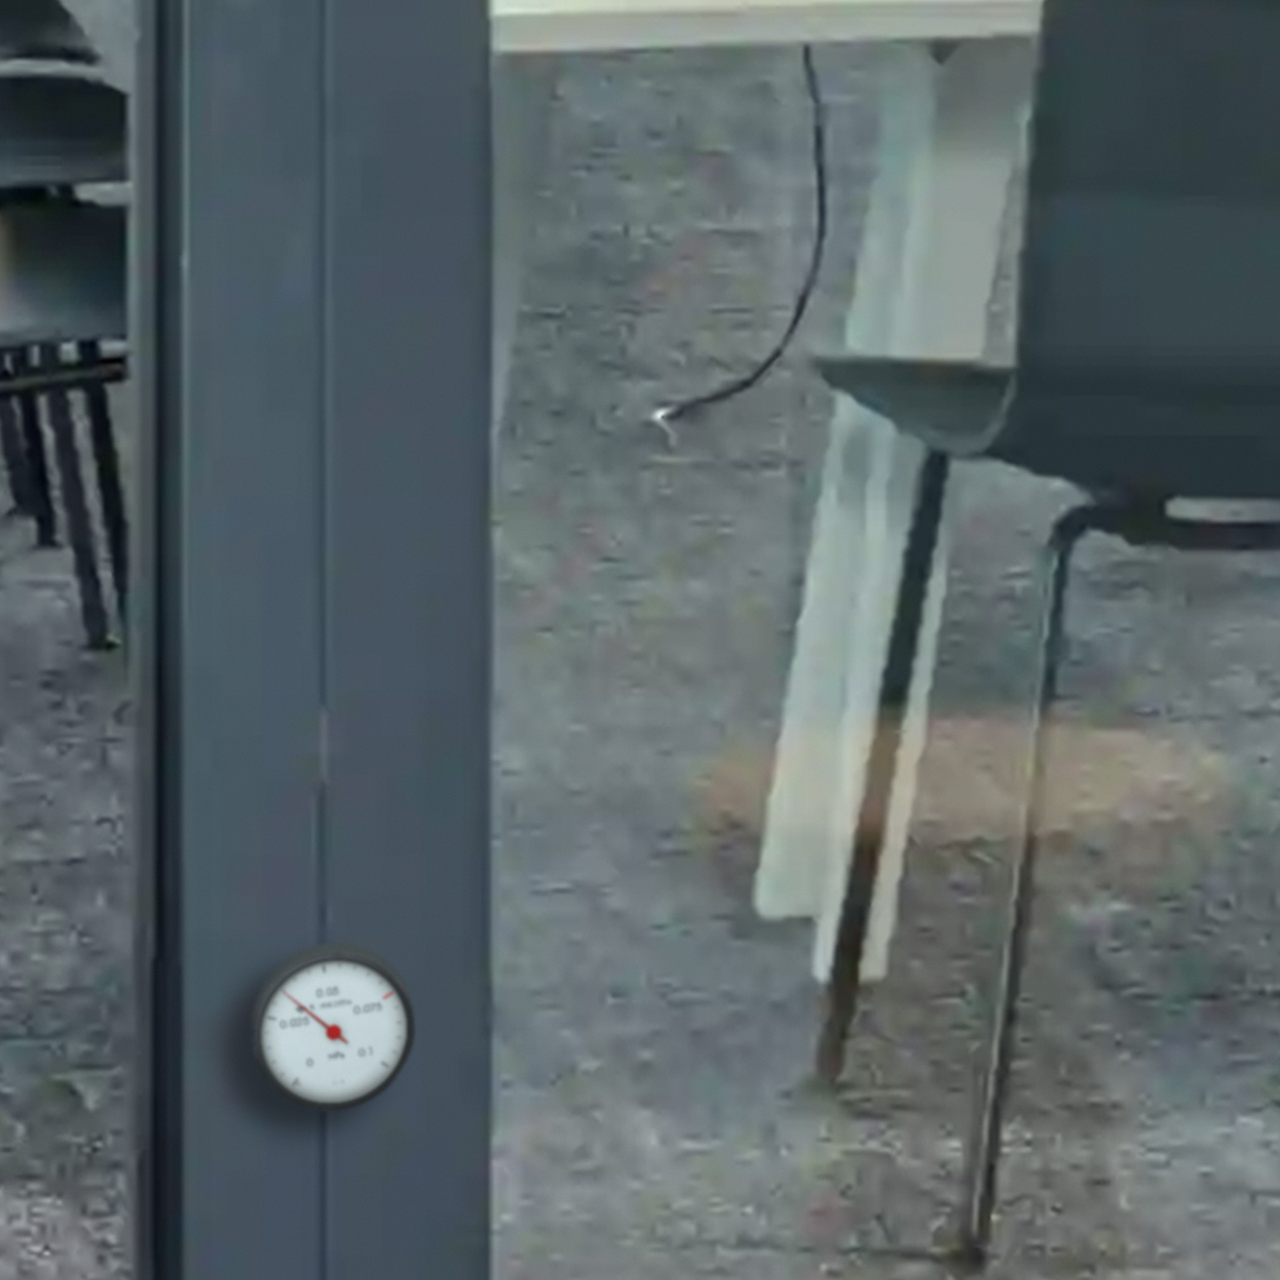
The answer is 0.035 MPa
